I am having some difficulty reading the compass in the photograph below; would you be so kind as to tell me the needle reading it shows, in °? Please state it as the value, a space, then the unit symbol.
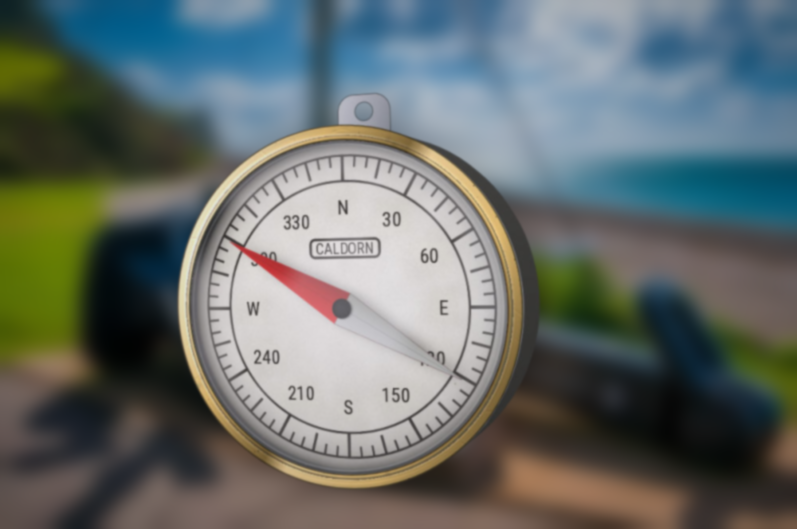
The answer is 300 °
